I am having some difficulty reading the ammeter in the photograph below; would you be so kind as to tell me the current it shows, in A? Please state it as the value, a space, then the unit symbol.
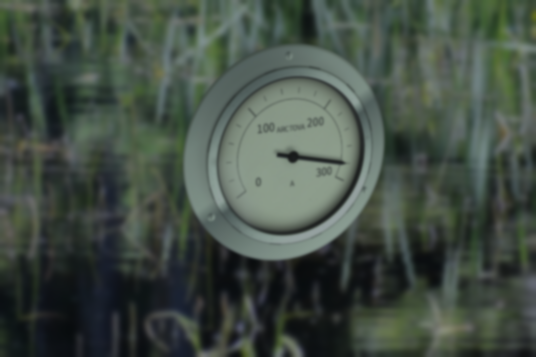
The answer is 280 A
